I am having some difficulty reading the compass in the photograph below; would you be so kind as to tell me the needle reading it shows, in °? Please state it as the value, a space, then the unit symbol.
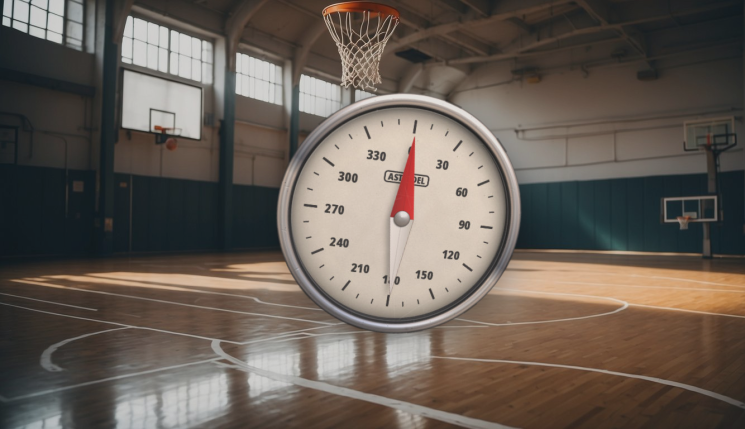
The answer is 0 °
